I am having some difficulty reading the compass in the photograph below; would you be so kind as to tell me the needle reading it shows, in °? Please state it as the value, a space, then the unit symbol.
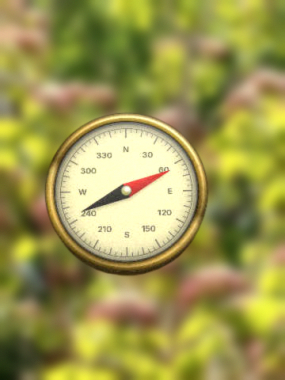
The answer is 65 °
